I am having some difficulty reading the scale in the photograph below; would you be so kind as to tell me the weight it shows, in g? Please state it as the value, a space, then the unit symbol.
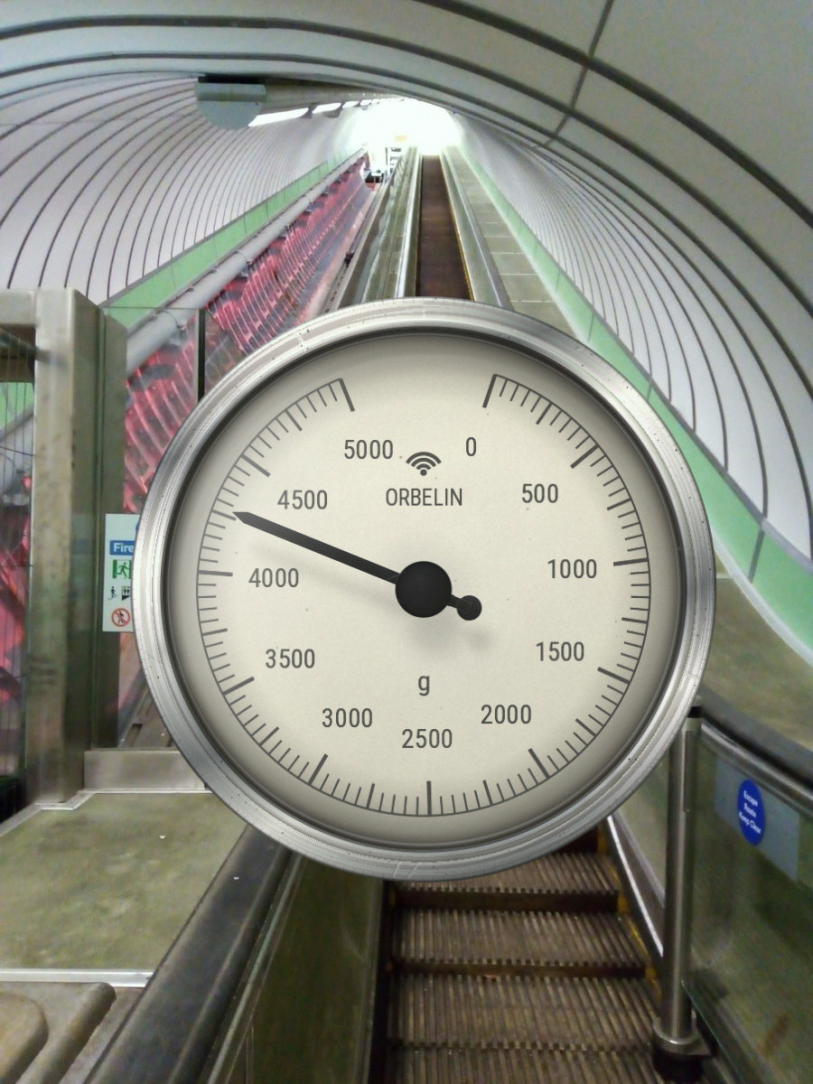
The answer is 4275 g
